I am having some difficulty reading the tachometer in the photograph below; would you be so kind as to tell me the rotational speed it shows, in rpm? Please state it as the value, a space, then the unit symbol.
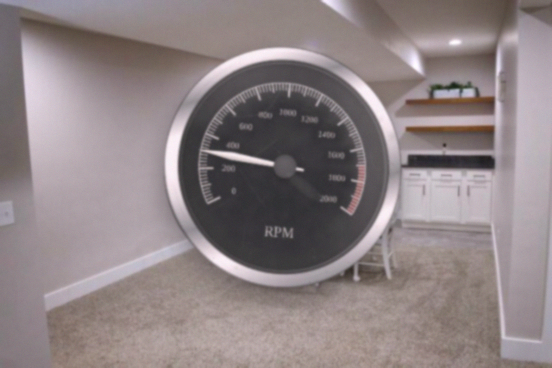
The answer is 300 rpm
